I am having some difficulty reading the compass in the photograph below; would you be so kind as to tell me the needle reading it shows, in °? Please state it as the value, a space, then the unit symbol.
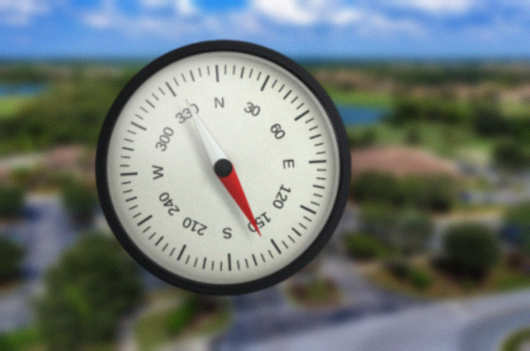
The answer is 155 °
